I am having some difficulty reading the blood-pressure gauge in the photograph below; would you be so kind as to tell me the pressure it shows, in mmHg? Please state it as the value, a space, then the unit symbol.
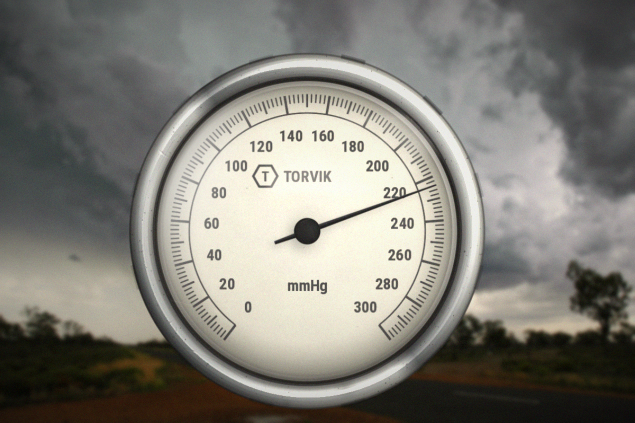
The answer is 224 mmHg
